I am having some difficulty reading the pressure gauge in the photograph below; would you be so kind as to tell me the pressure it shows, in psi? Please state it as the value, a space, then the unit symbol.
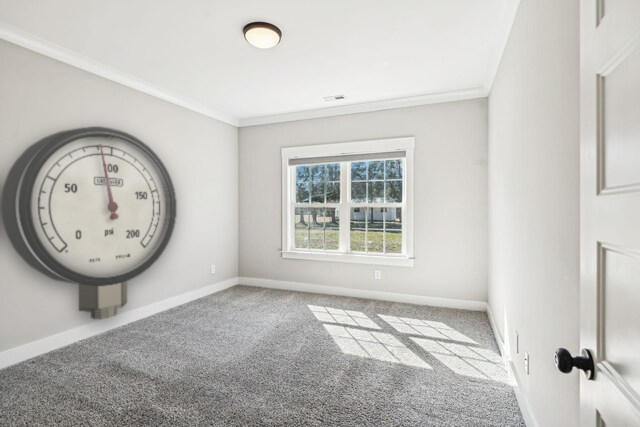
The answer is 90 psi
